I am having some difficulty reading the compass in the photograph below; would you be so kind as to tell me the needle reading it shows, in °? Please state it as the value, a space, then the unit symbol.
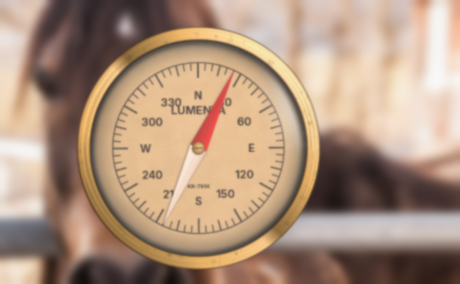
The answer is 25 °
